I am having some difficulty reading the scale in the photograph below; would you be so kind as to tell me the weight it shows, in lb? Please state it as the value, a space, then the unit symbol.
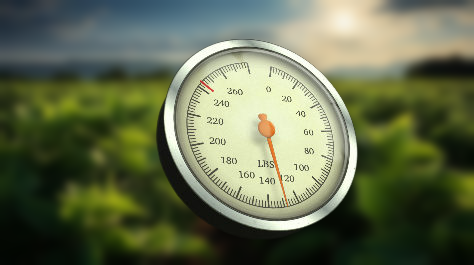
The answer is 130 lb
